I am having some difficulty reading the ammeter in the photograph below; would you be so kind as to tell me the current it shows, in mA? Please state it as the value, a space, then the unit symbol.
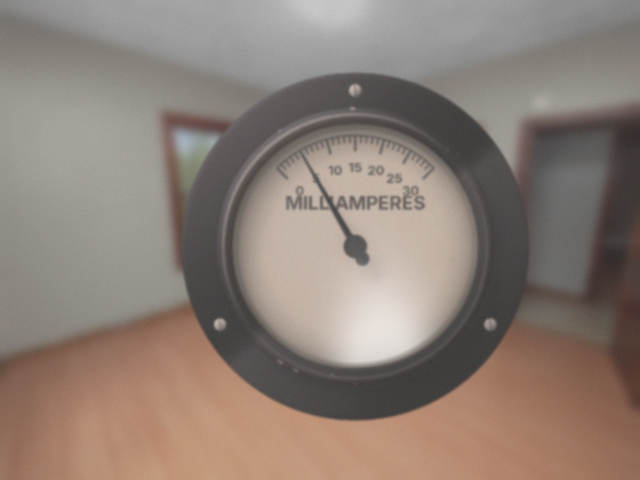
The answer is 5 mA
